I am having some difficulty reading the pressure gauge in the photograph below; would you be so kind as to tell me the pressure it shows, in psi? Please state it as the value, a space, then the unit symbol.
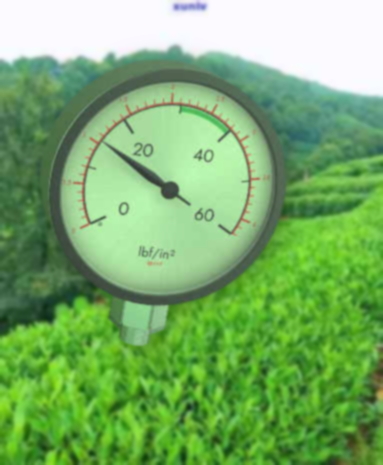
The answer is 15 psi
